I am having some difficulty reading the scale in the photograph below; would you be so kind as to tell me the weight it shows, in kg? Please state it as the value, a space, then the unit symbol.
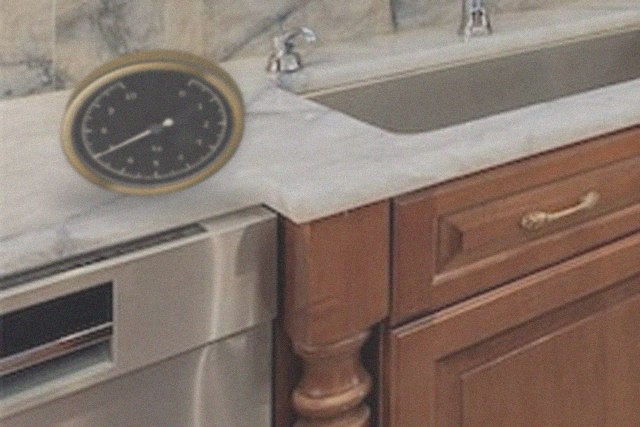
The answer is 7 kg
